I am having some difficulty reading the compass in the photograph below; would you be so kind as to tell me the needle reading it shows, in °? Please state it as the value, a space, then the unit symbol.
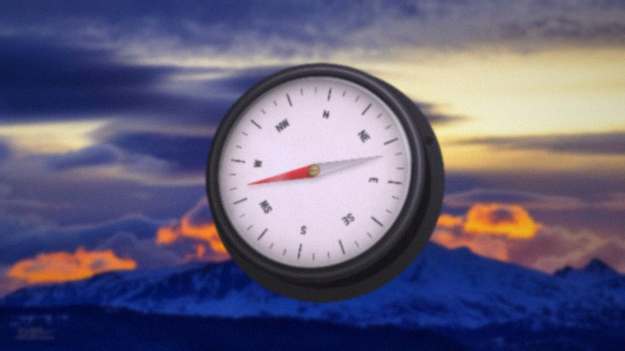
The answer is 250 °
